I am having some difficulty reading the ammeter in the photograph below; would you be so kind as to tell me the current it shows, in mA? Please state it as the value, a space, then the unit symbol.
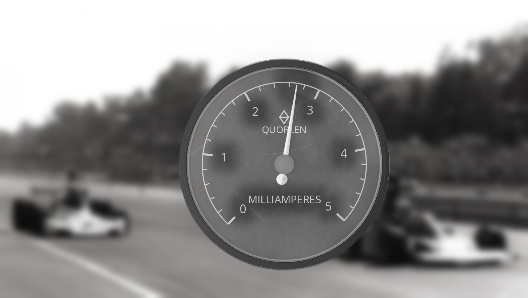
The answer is 2.7 mA
